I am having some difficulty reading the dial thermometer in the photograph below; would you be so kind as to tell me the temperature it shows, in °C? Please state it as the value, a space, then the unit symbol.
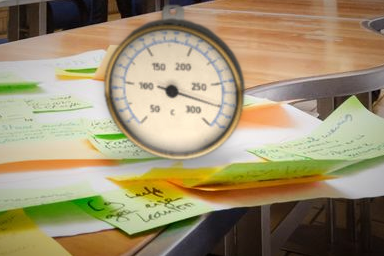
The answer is 275 °C
